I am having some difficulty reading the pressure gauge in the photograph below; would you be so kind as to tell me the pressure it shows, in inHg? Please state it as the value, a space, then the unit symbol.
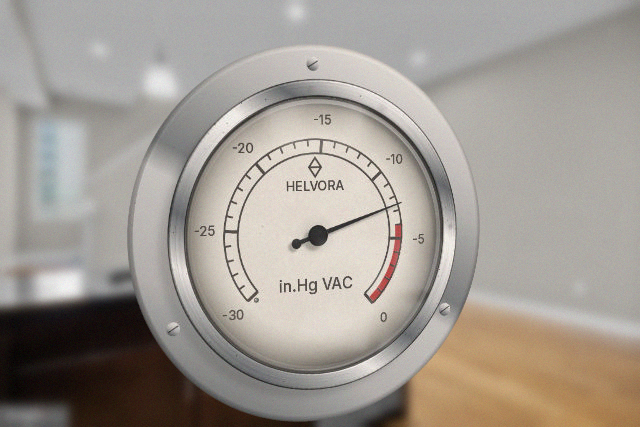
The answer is -7.5 inHg
